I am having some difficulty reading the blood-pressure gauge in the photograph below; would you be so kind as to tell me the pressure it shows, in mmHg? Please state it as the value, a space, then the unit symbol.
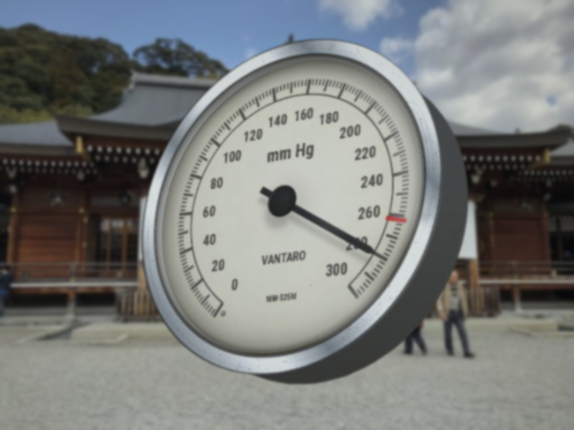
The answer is 280 mmHg
